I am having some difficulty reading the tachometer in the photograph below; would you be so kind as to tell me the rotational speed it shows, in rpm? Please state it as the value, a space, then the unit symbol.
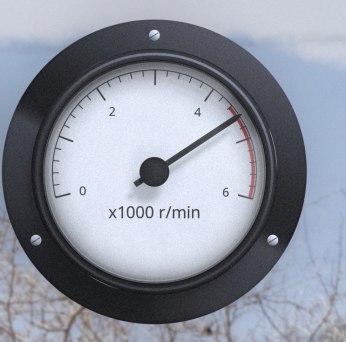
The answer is 4600 rpm
